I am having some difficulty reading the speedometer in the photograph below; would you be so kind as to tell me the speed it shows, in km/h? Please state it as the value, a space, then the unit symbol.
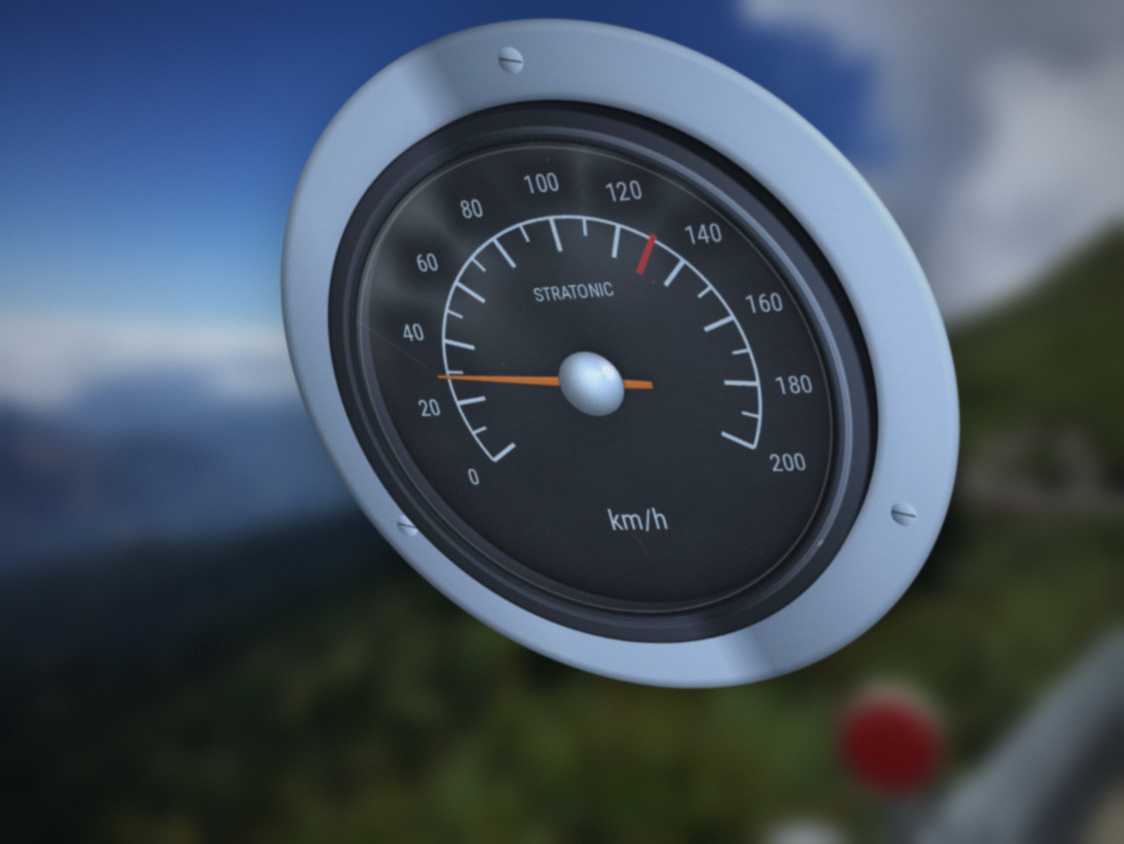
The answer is 30 km/h
